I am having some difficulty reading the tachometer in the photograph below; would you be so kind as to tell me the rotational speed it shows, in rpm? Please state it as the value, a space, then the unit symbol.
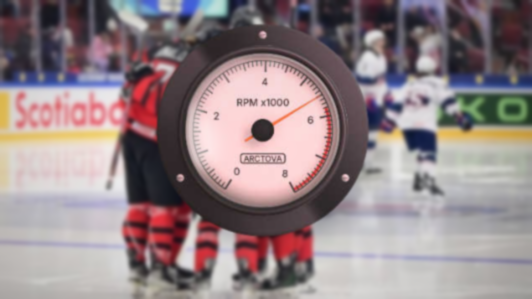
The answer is 5500 rpm
